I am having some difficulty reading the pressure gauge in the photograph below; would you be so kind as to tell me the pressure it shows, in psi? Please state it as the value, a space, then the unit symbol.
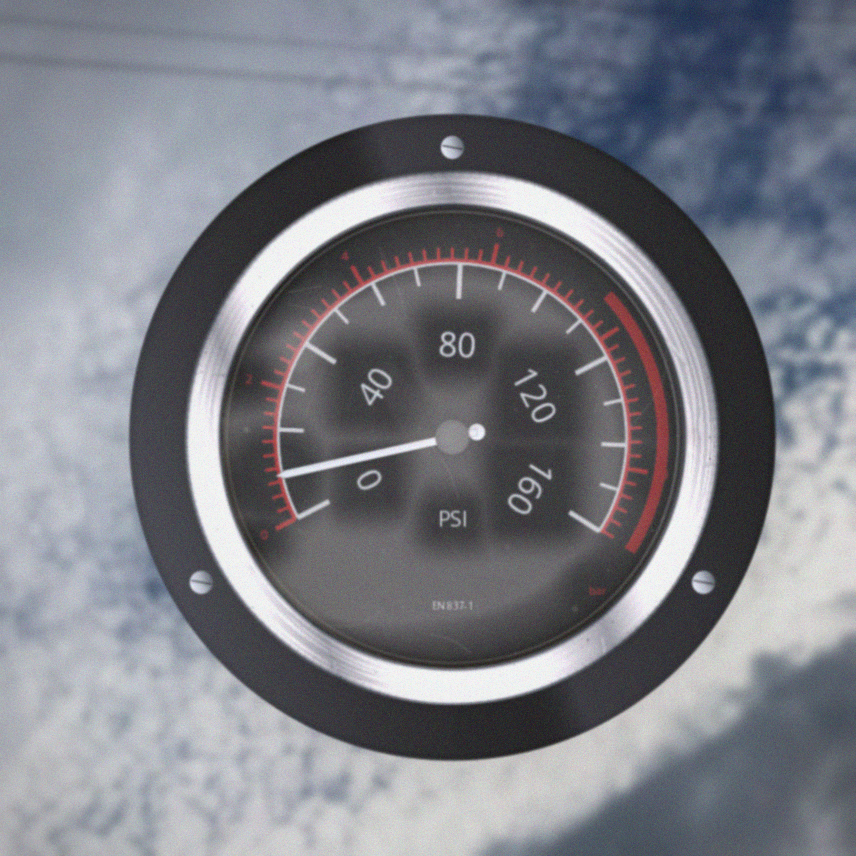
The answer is 10 psi
